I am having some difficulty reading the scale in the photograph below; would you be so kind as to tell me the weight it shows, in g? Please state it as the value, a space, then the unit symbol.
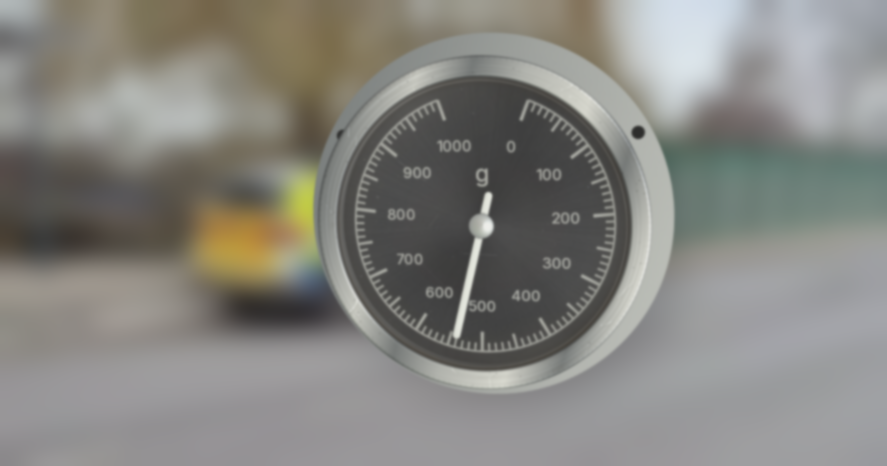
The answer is 540 g
